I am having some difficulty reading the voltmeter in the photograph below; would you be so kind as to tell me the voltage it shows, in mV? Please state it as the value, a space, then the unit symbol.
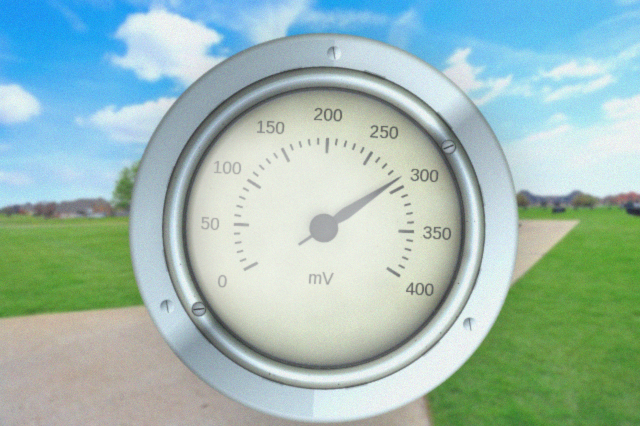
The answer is 290 mV
